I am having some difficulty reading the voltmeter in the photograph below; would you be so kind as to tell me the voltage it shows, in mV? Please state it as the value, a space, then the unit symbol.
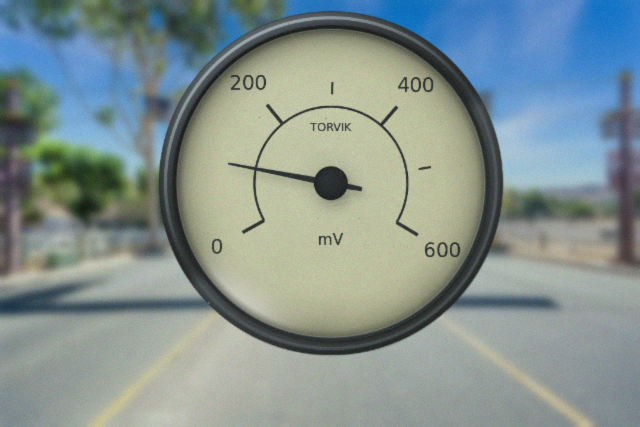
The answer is 100 mV
